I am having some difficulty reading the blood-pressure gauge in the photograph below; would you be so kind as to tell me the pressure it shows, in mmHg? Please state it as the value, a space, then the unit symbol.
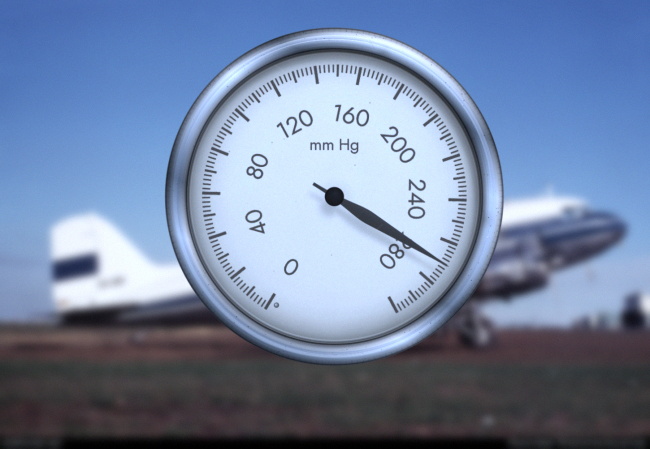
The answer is 270 mmHg
